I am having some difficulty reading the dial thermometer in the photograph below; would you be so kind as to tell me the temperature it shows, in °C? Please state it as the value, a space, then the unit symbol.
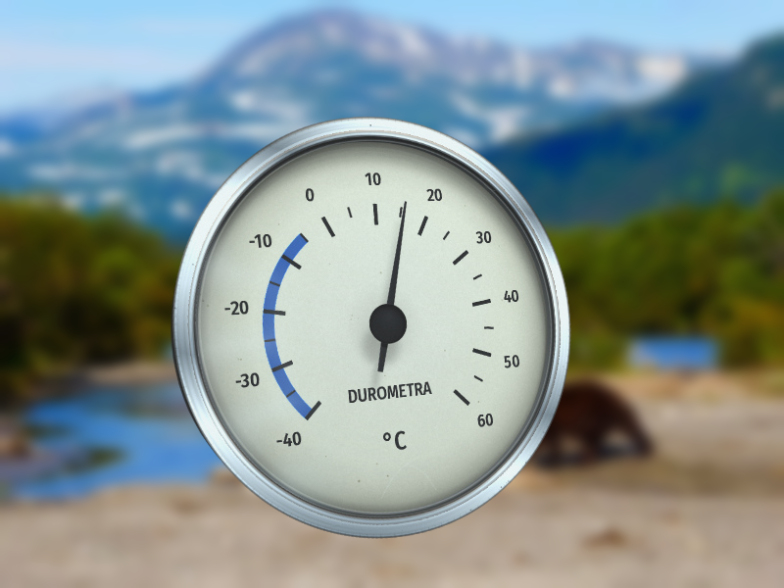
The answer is 15 °C
